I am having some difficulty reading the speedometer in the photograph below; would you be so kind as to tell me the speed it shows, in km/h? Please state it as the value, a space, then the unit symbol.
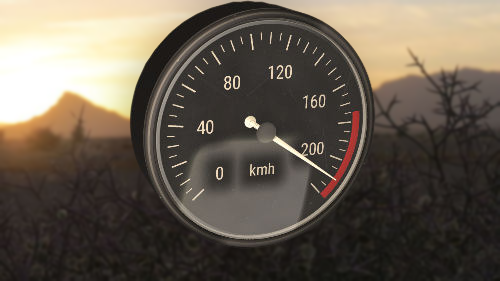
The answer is 210 km/h
